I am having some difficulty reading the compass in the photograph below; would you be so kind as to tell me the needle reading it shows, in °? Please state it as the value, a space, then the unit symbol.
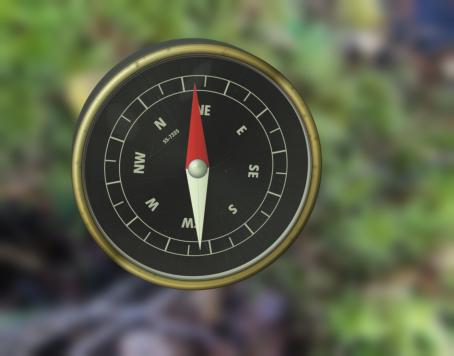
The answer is 37.5 °
